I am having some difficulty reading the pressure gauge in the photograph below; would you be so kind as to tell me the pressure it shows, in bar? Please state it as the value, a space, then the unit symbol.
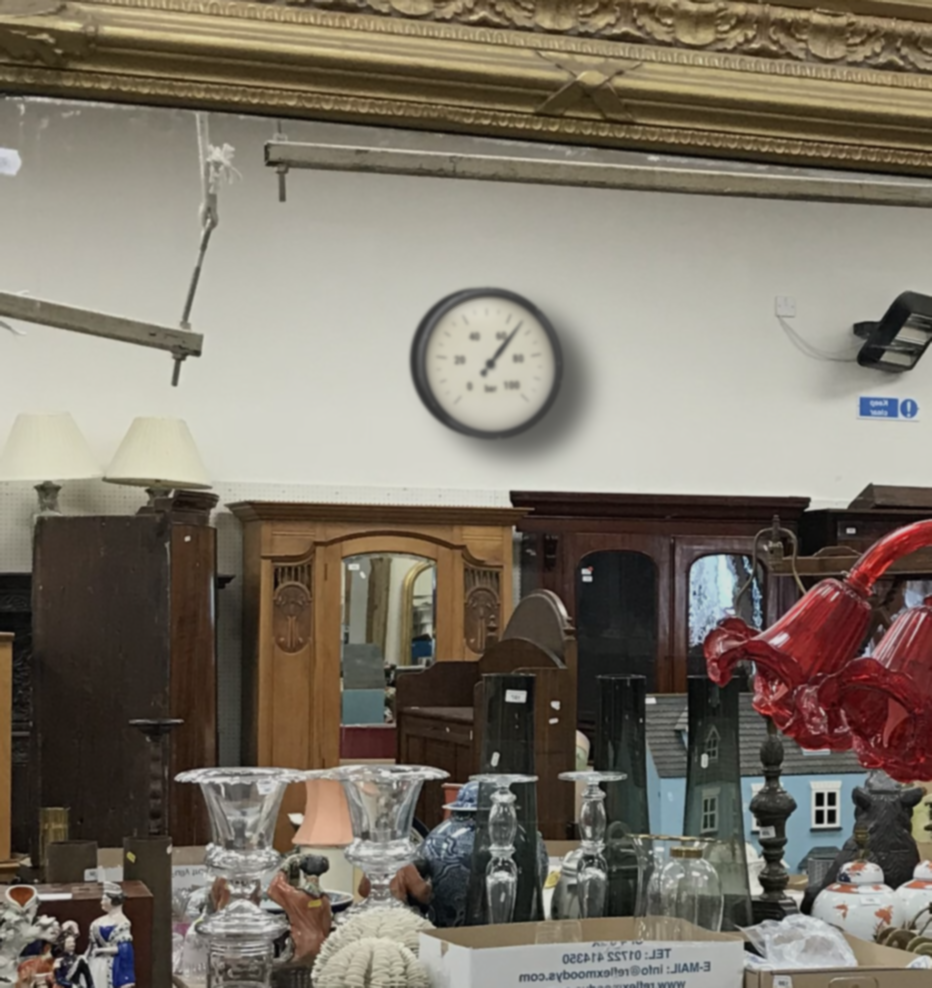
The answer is 65 bar
